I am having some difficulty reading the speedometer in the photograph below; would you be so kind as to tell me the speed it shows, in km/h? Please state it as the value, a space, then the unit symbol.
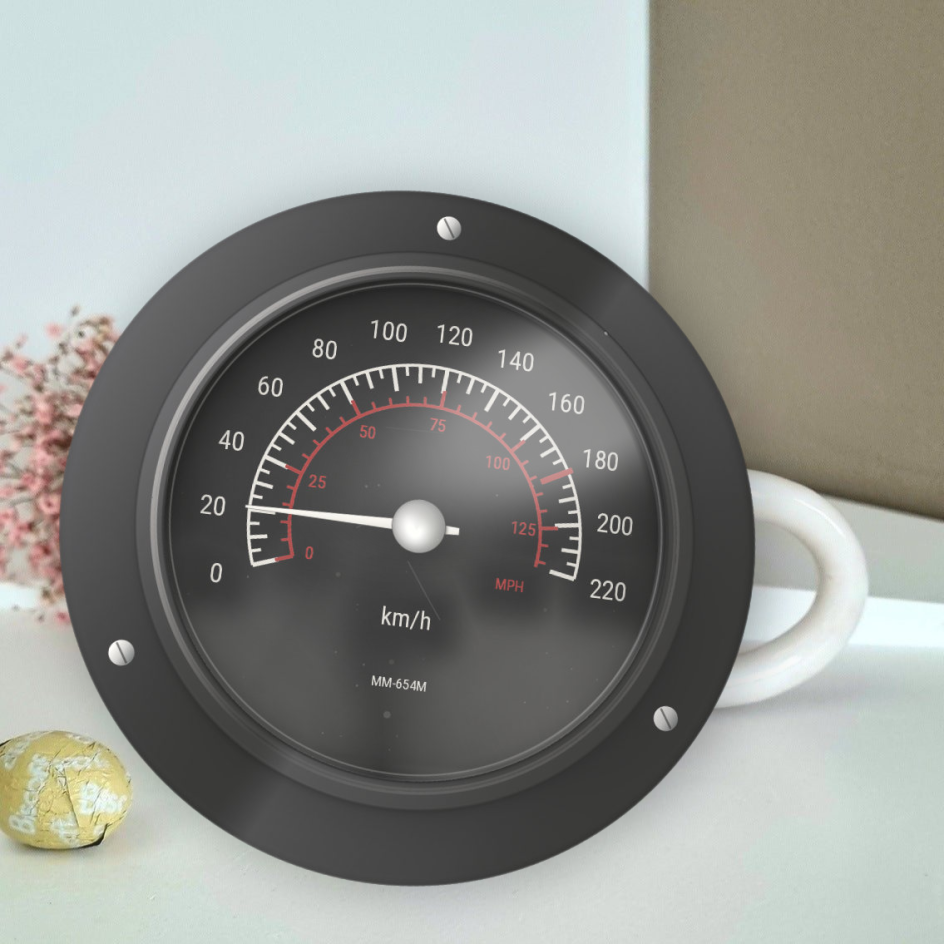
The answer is 20 km/h
